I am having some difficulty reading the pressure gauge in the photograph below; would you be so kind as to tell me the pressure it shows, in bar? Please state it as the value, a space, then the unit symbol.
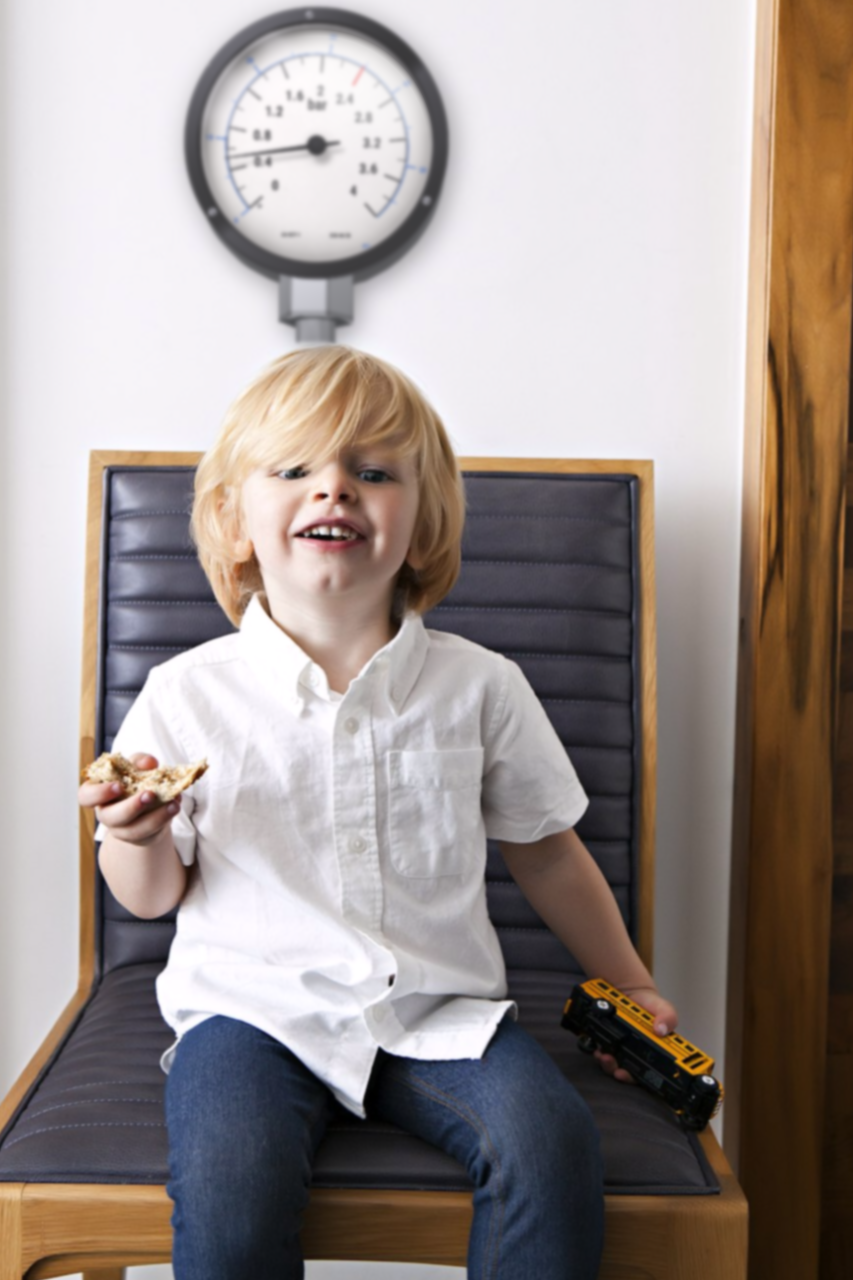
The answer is 0.5 bar
